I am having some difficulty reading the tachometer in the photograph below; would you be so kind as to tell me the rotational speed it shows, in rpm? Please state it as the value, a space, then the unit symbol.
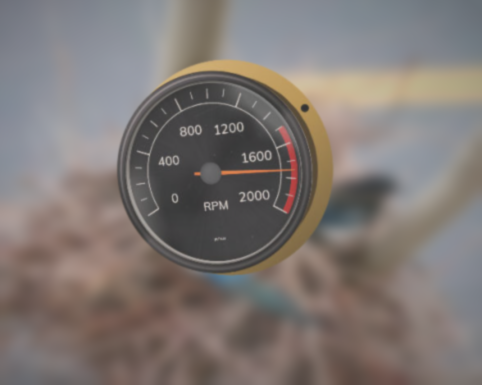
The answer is 1750 rpm
